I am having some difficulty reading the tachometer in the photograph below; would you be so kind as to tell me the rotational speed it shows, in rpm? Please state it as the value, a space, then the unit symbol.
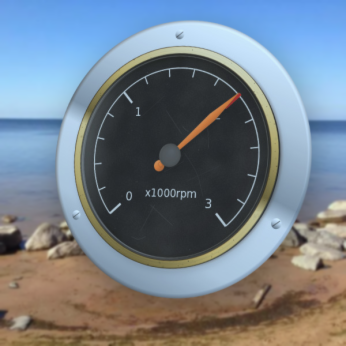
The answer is 2000 rpm
